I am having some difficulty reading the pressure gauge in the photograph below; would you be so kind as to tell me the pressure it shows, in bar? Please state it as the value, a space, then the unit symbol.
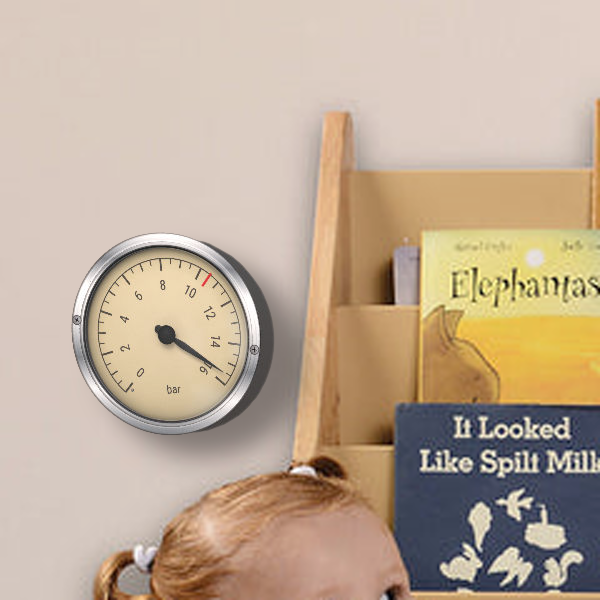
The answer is 15.5 bar
